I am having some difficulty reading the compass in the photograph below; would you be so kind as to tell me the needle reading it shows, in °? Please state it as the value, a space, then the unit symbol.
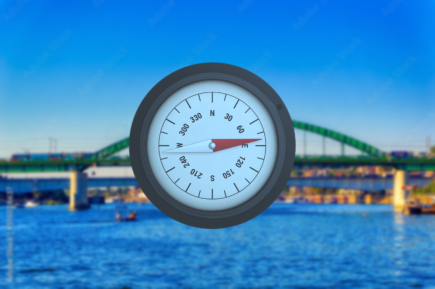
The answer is 82.5 °
